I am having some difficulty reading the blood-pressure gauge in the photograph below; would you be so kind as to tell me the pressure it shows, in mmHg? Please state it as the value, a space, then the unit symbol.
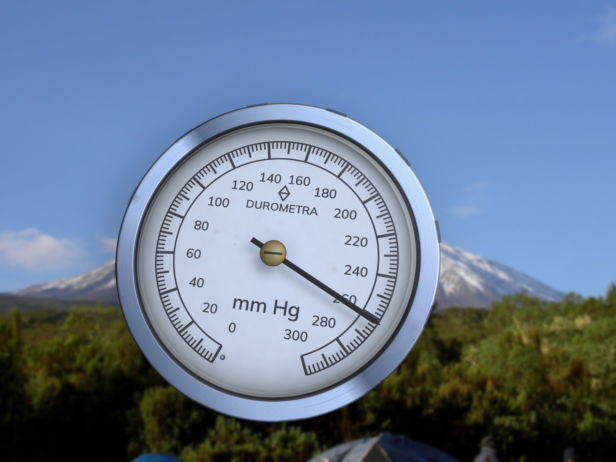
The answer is 262 mmHg
